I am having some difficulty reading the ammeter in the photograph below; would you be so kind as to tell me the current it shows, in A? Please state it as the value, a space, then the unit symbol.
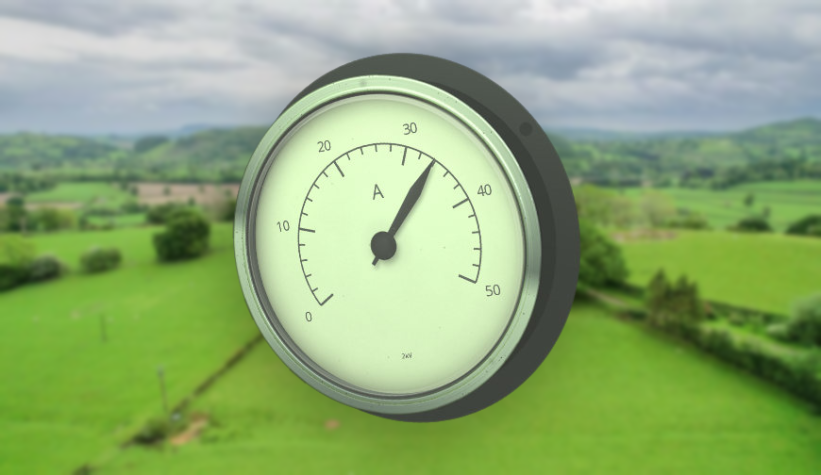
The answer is 34 A
